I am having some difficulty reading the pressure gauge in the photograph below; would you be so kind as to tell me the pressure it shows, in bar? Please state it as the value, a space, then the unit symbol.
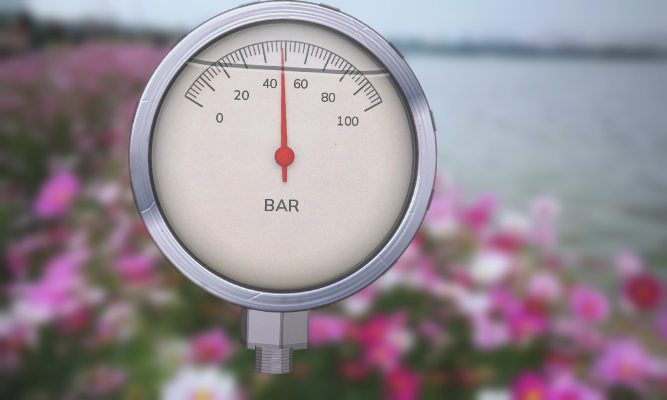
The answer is 48 bar
